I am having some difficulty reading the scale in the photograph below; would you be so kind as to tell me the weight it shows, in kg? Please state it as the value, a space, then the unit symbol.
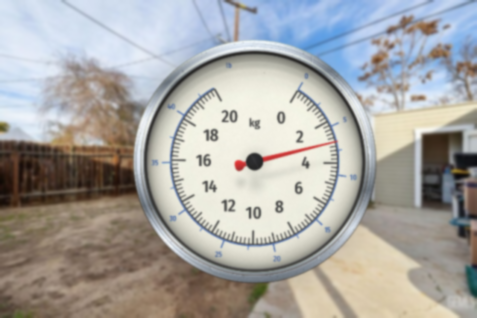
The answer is 3 kg
